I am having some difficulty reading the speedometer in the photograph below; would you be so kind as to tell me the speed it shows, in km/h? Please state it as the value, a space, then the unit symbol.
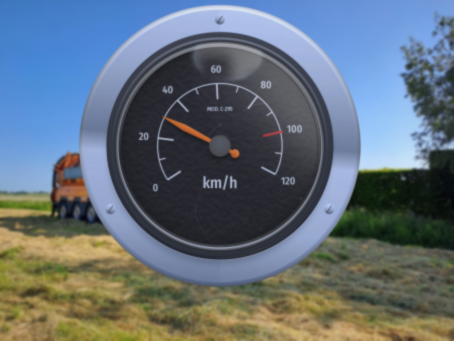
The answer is 30 km/h
